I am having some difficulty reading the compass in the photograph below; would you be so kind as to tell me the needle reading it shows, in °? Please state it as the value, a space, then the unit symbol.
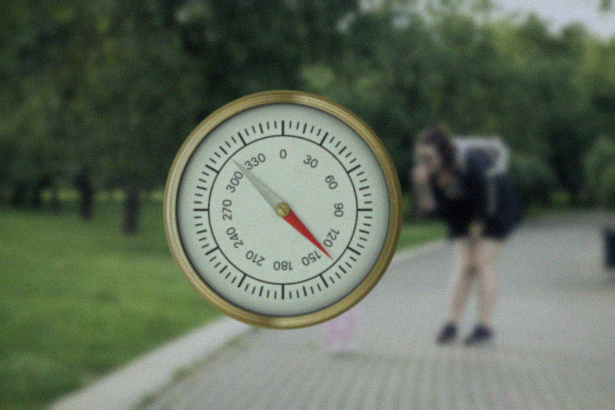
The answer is 135 °
